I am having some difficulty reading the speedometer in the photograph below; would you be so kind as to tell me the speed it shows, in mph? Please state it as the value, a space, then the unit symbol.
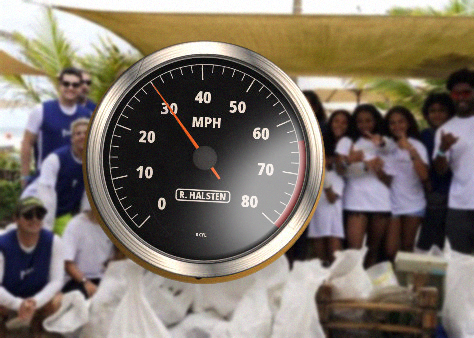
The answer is 30 mph
